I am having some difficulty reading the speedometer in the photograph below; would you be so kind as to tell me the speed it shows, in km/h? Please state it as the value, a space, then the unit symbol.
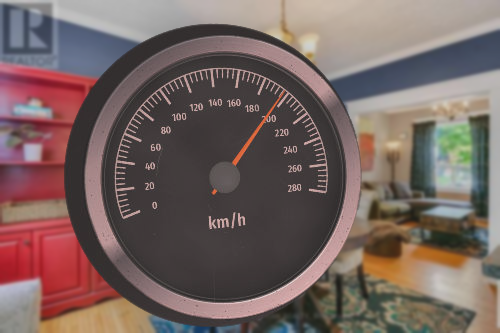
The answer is 196 km/h
